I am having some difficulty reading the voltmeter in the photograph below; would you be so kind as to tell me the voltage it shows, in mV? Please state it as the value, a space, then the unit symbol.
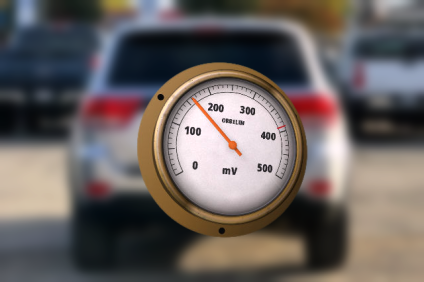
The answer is 160 mV
